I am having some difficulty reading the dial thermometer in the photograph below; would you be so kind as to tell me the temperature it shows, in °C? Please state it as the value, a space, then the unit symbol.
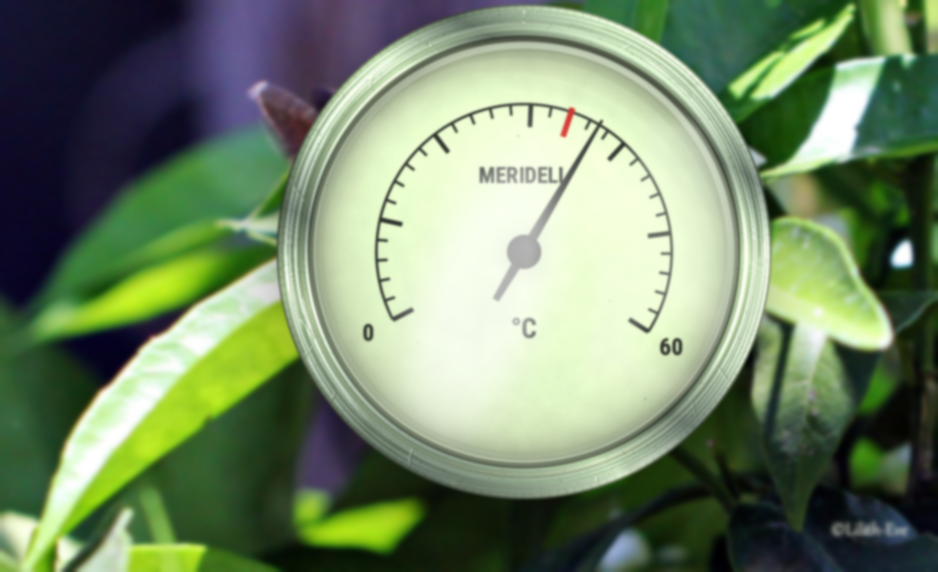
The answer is 37 °C
